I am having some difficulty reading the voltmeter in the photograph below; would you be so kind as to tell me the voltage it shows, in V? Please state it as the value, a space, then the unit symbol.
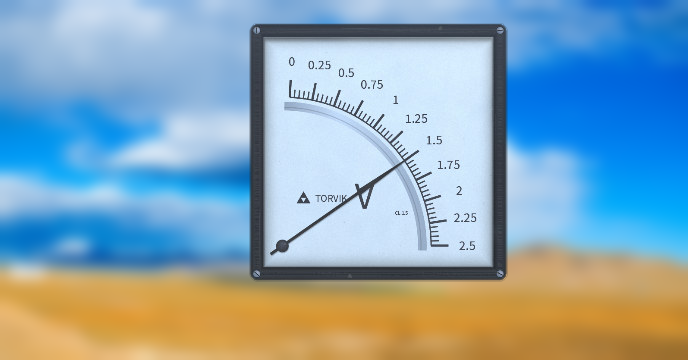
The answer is 1.5 V
